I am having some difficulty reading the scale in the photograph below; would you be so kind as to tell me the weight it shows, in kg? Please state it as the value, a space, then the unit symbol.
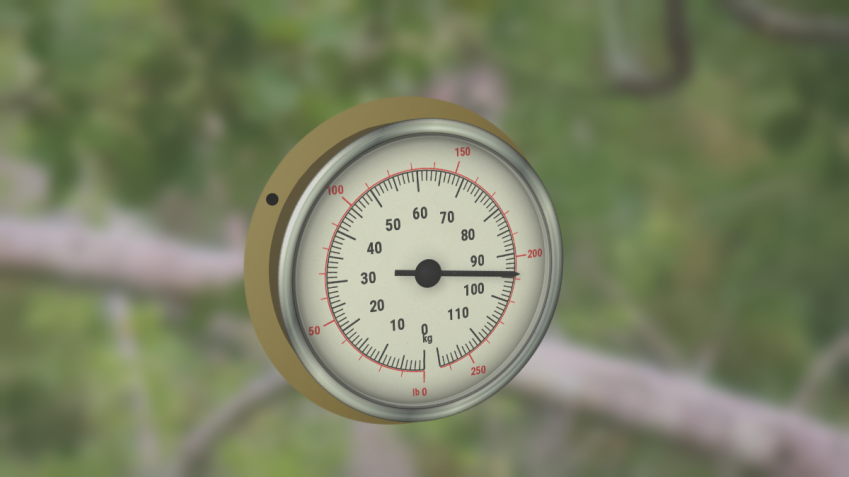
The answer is 94 kg
